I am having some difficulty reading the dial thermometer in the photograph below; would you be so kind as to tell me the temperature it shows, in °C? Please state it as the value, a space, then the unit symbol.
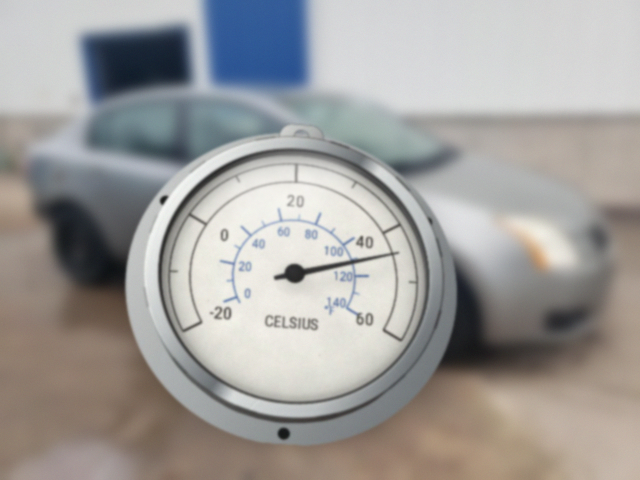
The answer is 45 °C
